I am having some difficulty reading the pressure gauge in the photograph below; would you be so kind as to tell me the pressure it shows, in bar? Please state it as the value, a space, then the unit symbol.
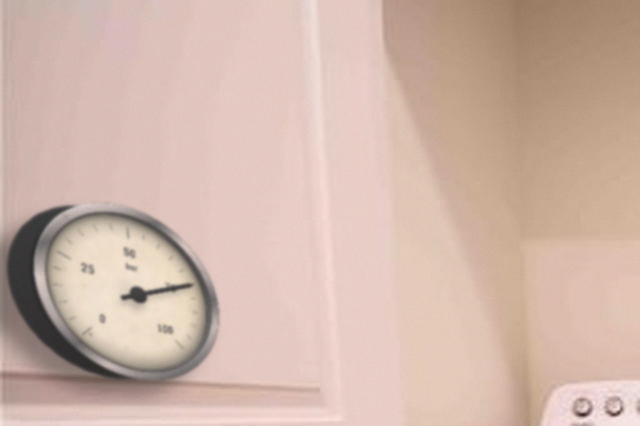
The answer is 75 bar
